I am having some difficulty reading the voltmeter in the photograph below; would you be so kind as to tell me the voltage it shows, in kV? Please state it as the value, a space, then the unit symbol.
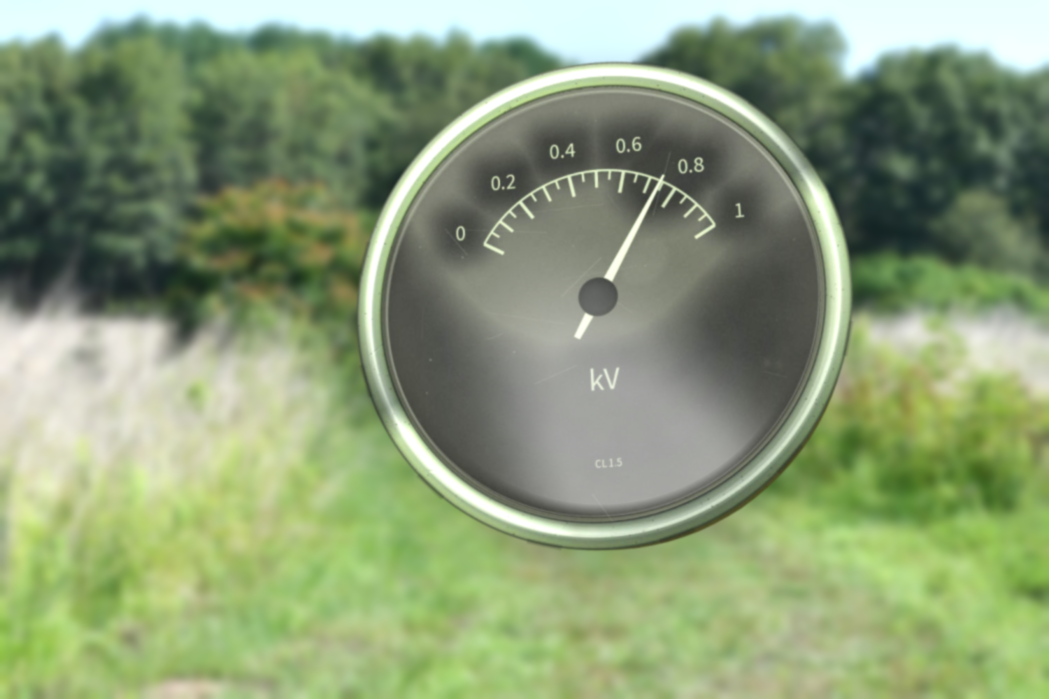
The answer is 0.75 kV
